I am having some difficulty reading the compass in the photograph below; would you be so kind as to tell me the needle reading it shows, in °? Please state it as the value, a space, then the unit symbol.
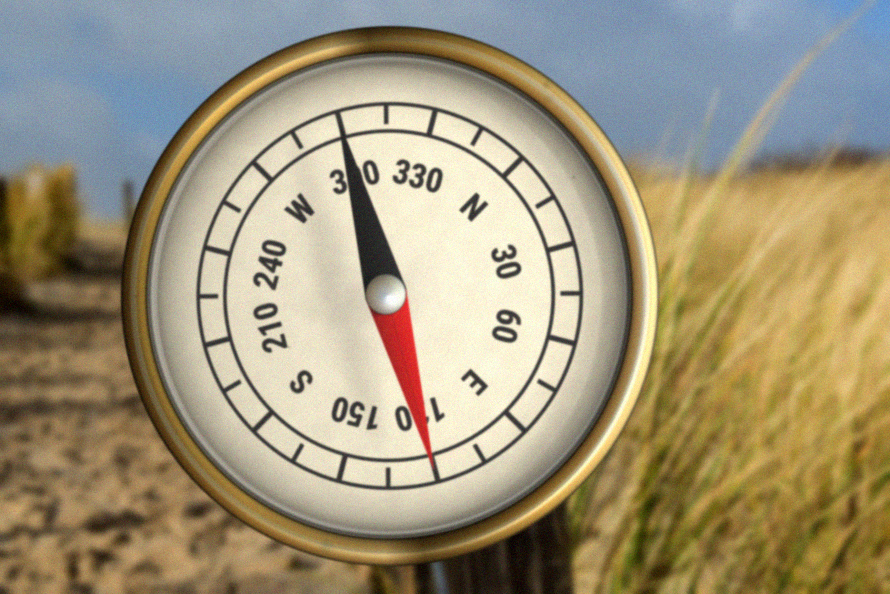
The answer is 120 °
